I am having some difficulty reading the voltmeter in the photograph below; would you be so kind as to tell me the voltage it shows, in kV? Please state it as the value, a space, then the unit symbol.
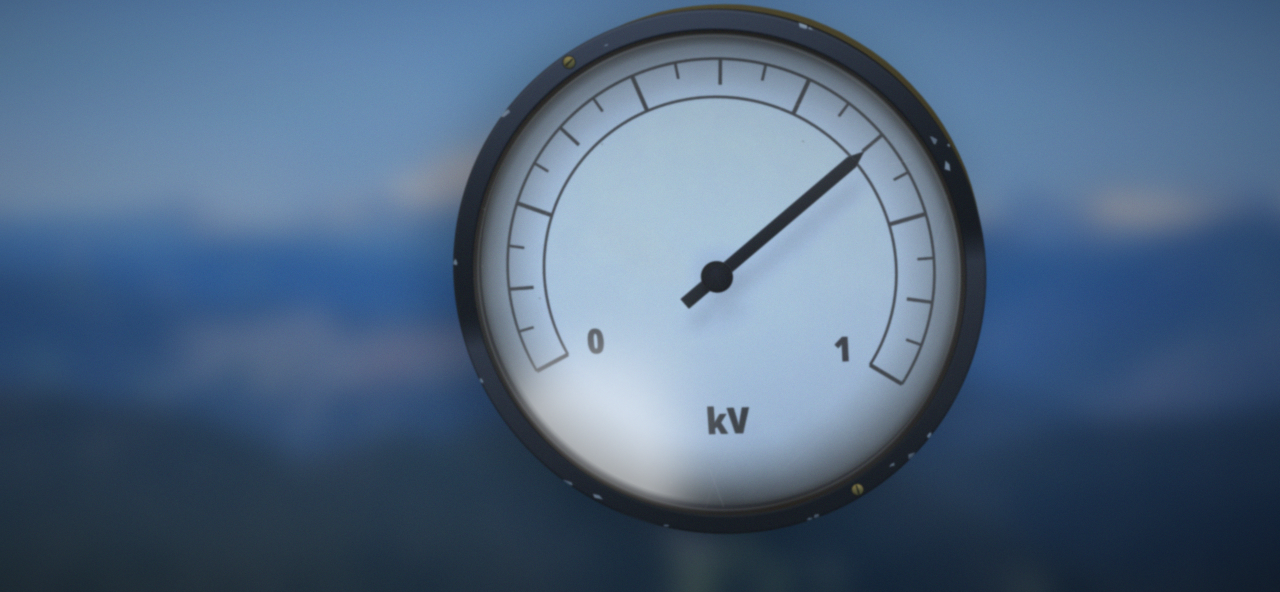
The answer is 0.7 kV
